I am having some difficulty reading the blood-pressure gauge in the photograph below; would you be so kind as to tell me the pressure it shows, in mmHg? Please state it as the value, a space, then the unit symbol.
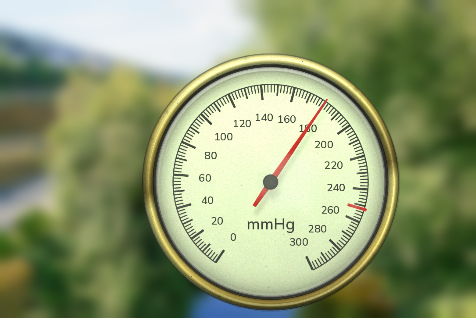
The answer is 180 mmHg
